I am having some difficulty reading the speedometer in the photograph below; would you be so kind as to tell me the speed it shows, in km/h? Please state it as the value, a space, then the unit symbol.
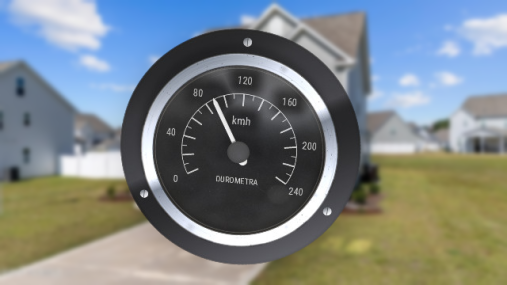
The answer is 90 km/h
